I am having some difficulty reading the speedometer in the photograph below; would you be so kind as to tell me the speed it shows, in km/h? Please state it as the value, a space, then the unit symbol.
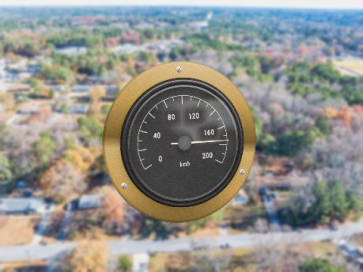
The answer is 175 km/h
